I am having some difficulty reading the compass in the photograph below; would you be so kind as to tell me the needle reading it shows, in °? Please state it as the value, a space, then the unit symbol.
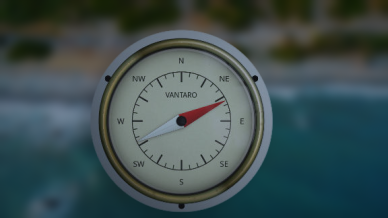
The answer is 65 °
